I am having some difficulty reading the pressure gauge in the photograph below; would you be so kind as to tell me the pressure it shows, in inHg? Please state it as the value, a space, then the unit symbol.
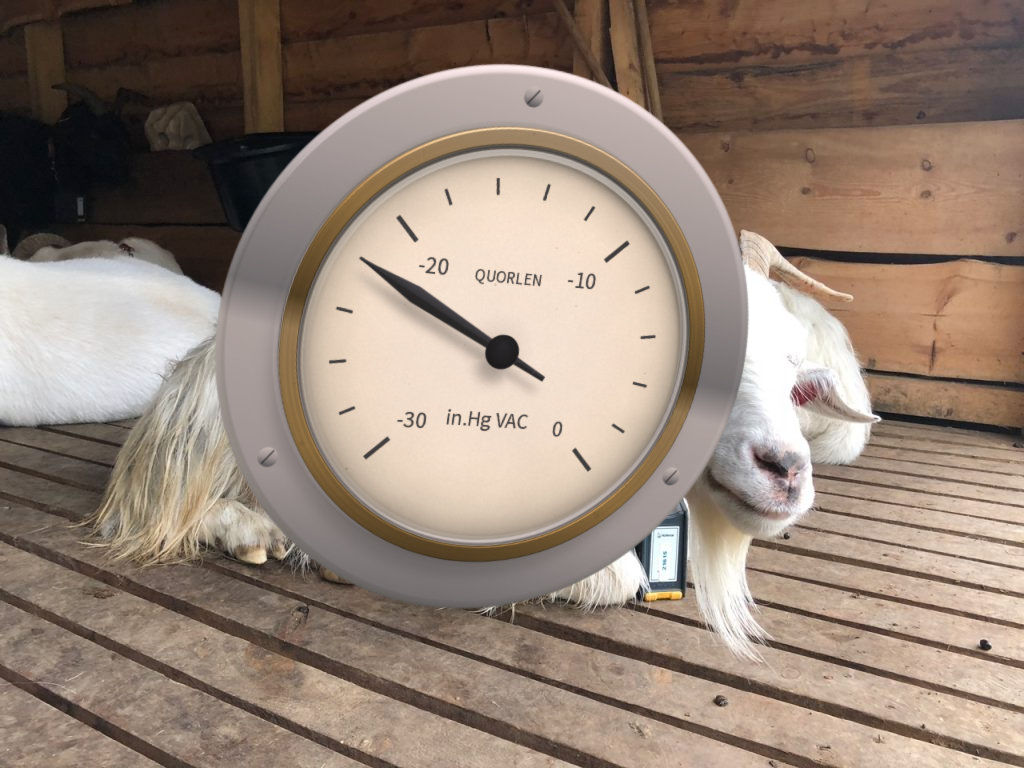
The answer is -22 inHg
